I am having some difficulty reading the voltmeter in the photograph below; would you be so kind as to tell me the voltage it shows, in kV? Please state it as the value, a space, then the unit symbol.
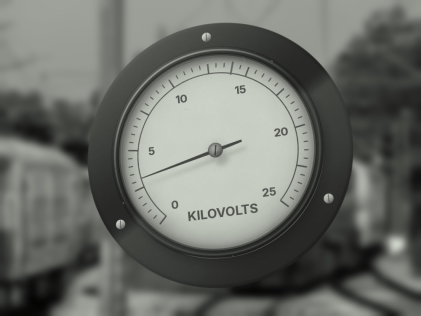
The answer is 3 kV
